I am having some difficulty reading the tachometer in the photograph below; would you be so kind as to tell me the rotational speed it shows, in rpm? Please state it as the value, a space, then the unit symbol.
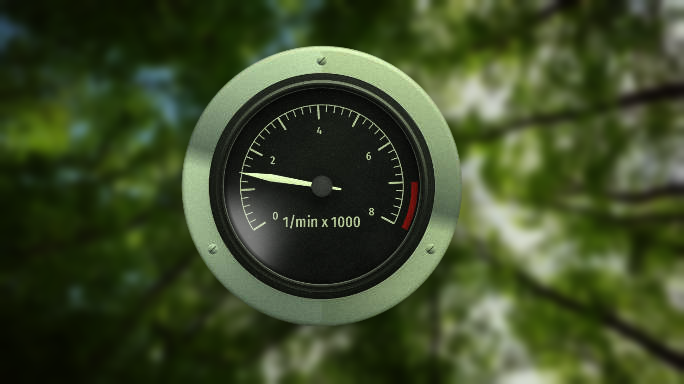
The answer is 1400 rpm
